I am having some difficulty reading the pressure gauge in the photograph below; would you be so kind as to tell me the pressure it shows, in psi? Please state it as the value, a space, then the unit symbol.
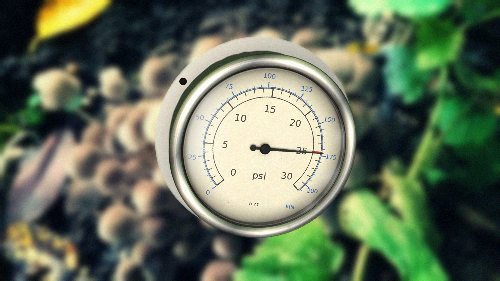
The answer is 25 psi
